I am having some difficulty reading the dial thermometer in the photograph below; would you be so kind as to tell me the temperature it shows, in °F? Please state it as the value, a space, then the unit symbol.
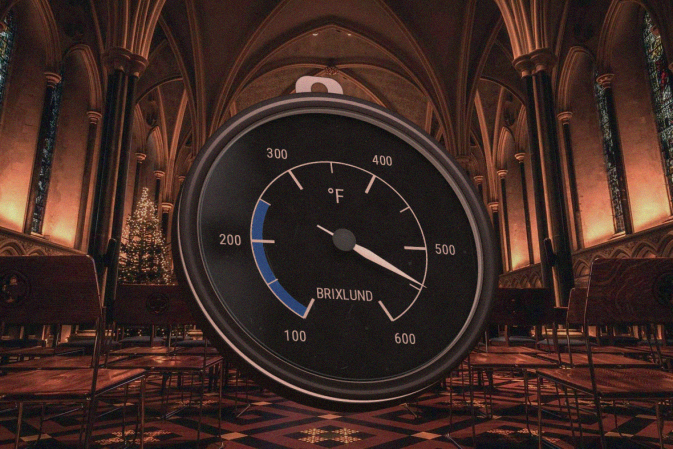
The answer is 550 °F
